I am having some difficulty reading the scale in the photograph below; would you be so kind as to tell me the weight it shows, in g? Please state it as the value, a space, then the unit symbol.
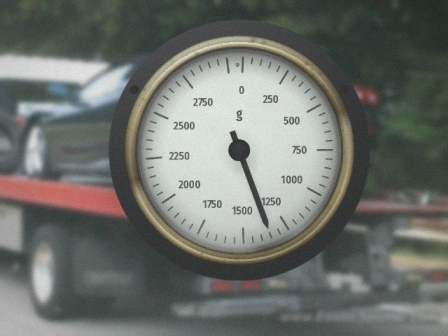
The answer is 1350 g
